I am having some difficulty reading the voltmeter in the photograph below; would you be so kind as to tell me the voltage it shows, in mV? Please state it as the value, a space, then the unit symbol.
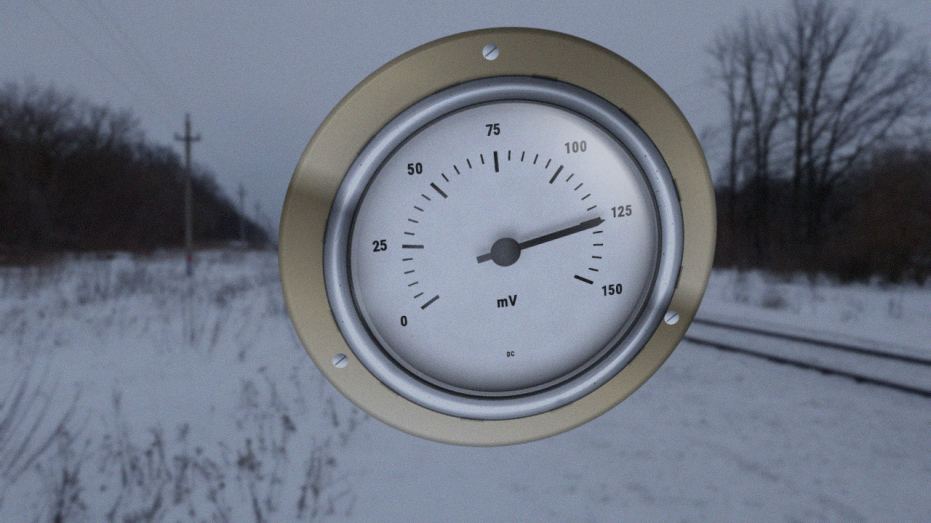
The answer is 125 mV
